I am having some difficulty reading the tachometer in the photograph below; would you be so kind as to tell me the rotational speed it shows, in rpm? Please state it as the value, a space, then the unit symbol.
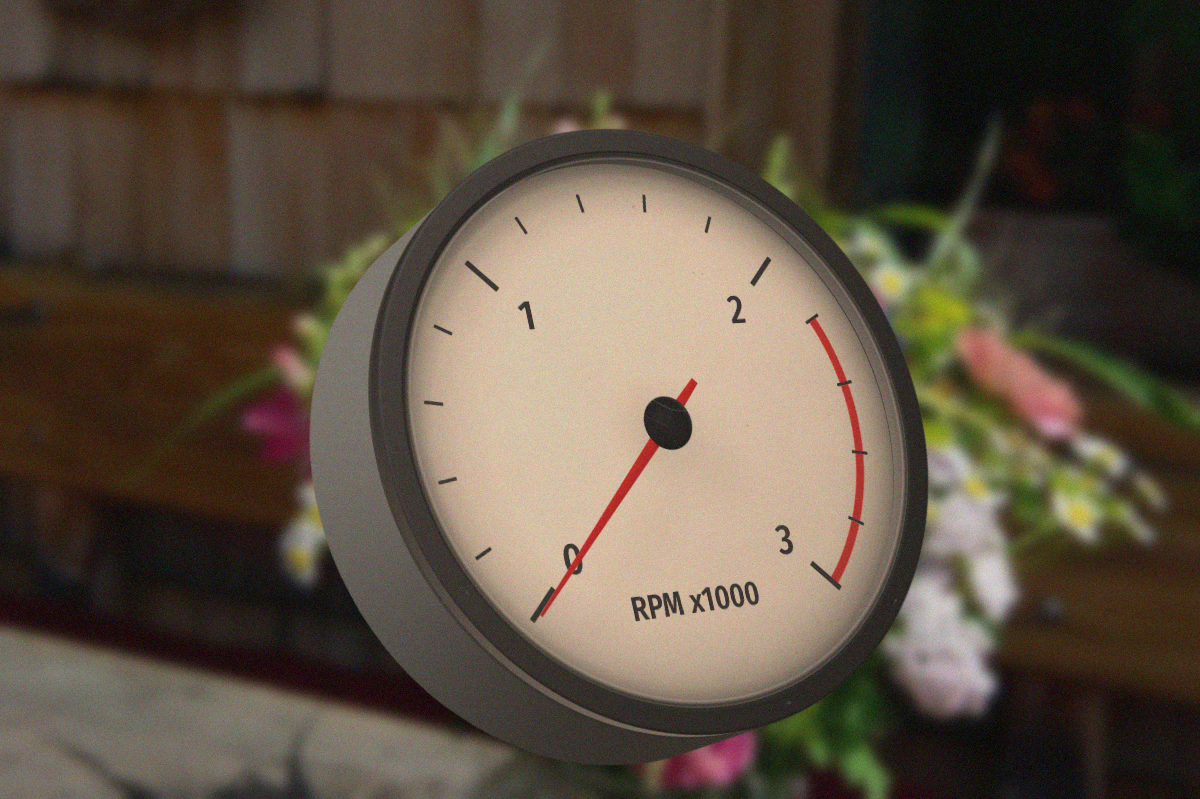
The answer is 0 rpm
